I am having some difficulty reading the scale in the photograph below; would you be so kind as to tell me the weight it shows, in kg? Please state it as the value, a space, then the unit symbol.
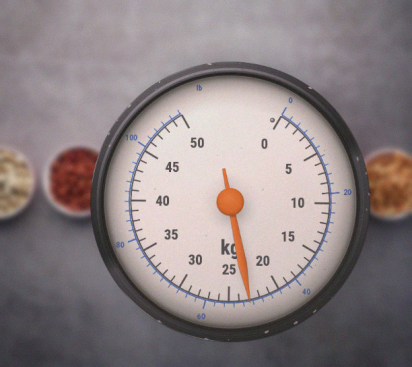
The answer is 23 kg
